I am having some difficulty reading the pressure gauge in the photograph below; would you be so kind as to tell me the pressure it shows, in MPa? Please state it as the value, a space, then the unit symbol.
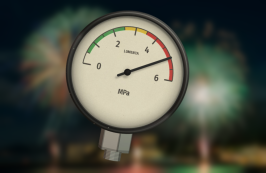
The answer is 5 MPa
